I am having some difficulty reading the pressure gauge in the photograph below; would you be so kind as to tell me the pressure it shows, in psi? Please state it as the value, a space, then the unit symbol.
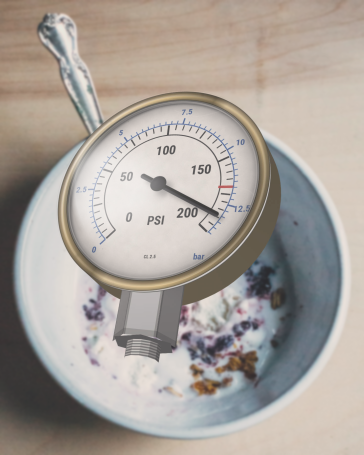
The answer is 190 psi
